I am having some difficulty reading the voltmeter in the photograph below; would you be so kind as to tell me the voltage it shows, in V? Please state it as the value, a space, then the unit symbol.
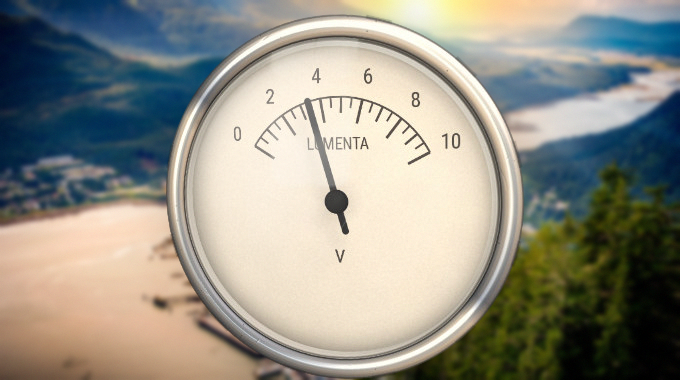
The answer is 3.5 V
